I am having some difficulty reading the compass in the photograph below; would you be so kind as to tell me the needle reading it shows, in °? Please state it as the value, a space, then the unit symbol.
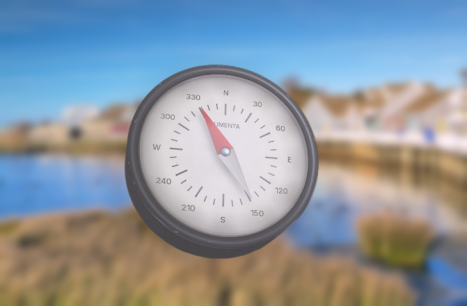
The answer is 330 °
